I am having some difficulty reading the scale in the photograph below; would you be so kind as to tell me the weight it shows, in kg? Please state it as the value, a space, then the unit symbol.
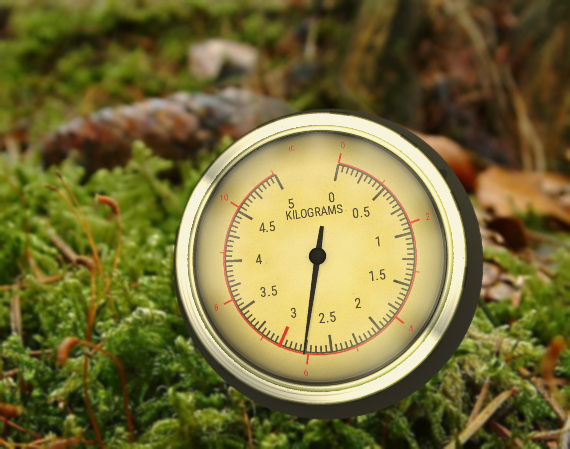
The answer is 2.75 kg
